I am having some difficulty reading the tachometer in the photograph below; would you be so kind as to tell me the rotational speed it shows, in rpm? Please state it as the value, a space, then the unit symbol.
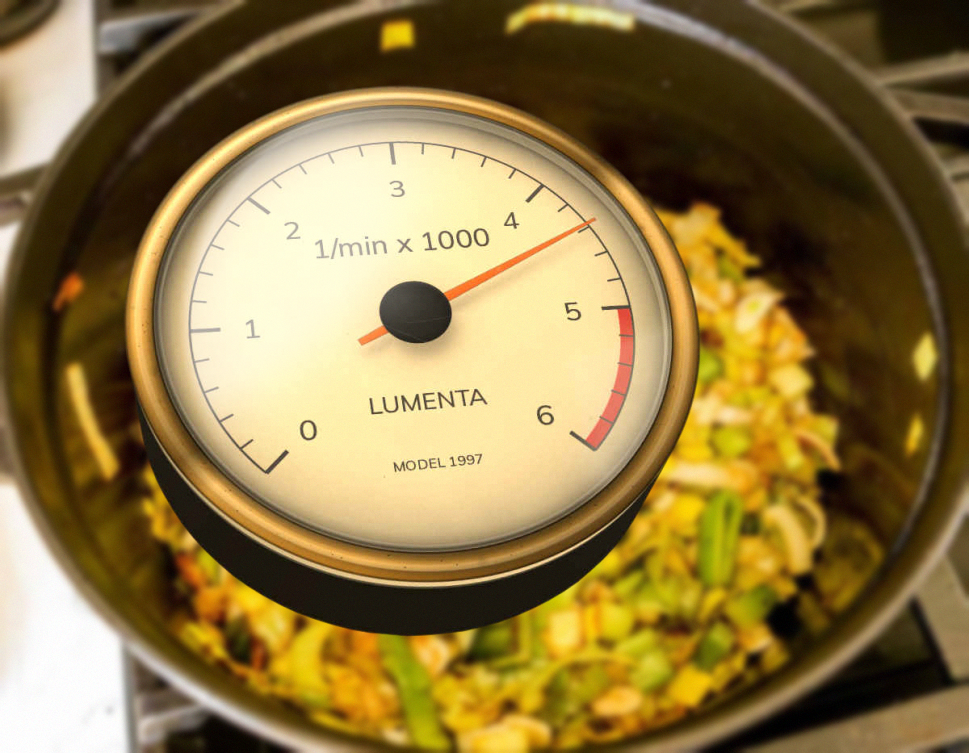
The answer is 4400 rpm
